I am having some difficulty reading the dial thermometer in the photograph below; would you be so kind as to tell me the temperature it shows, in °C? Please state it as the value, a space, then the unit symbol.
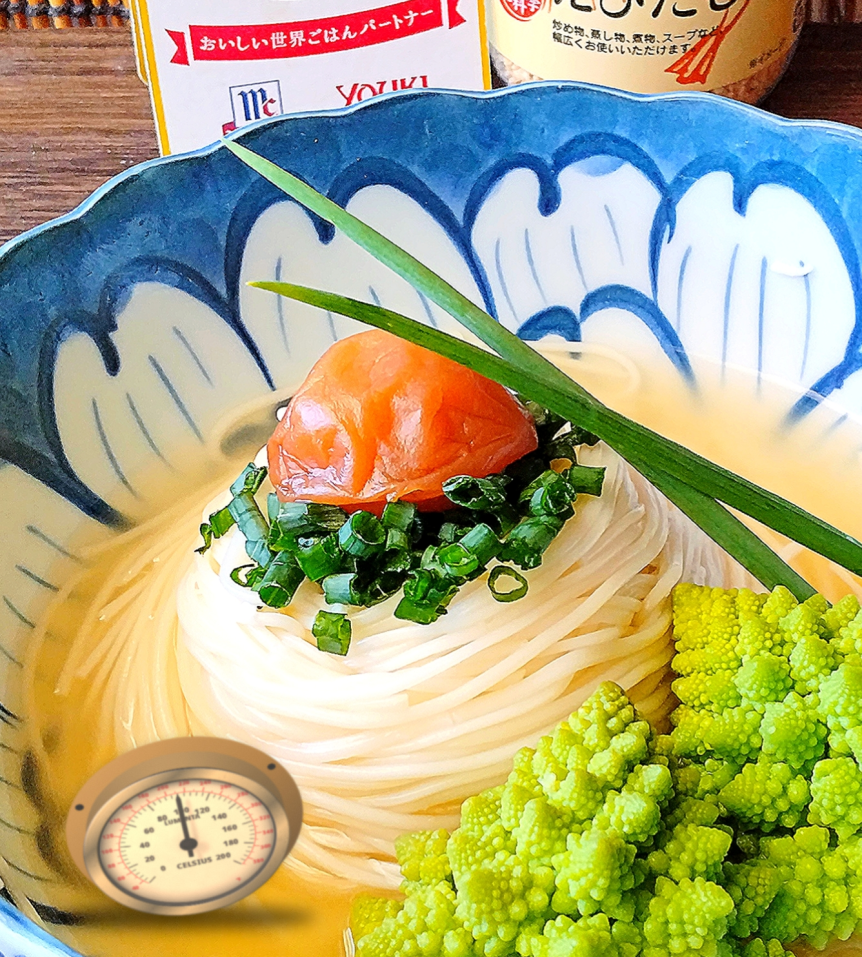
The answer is 100 °C
